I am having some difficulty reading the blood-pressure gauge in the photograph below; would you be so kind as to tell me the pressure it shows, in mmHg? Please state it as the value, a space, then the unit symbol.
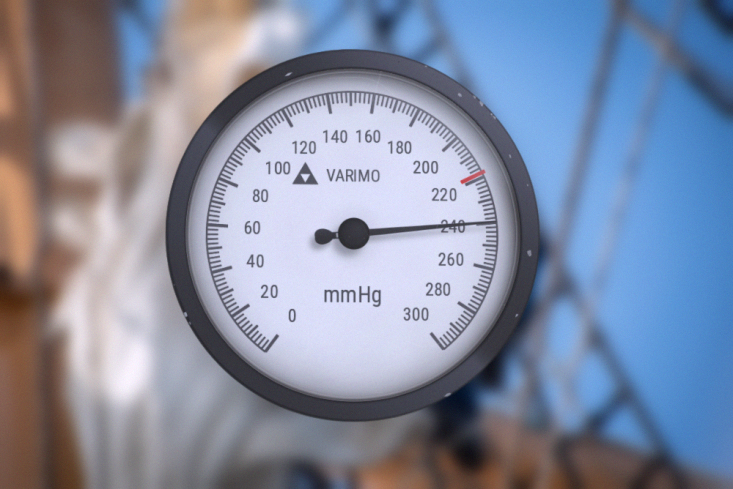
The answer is 240 mmHg
